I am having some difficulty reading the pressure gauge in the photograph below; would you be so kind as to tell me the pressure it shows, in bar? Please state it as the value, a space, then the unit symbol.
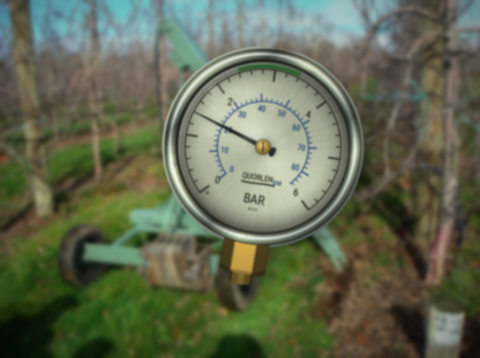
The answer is 1.4 bar
